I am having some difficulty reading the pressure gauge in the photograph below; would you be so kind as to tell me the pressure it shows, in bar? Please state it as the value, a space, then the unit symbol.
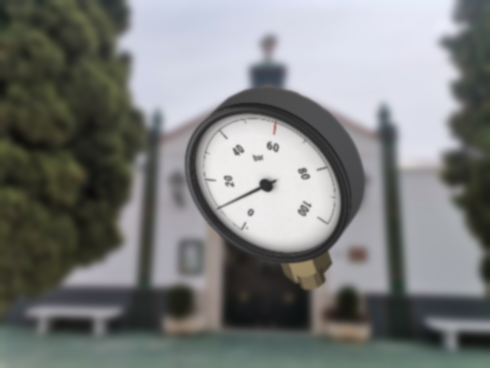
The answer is 10 bar
